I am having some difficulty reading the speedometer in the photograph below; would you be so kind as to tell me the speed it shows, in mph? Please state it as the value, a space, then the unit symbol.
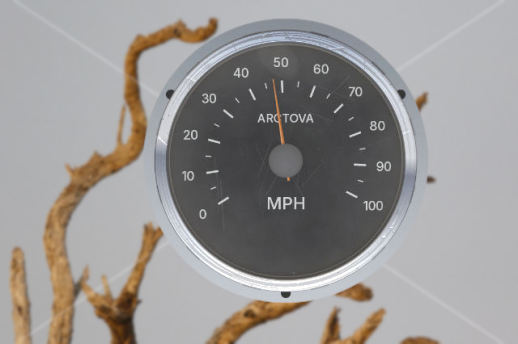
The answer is 47.5 mph
